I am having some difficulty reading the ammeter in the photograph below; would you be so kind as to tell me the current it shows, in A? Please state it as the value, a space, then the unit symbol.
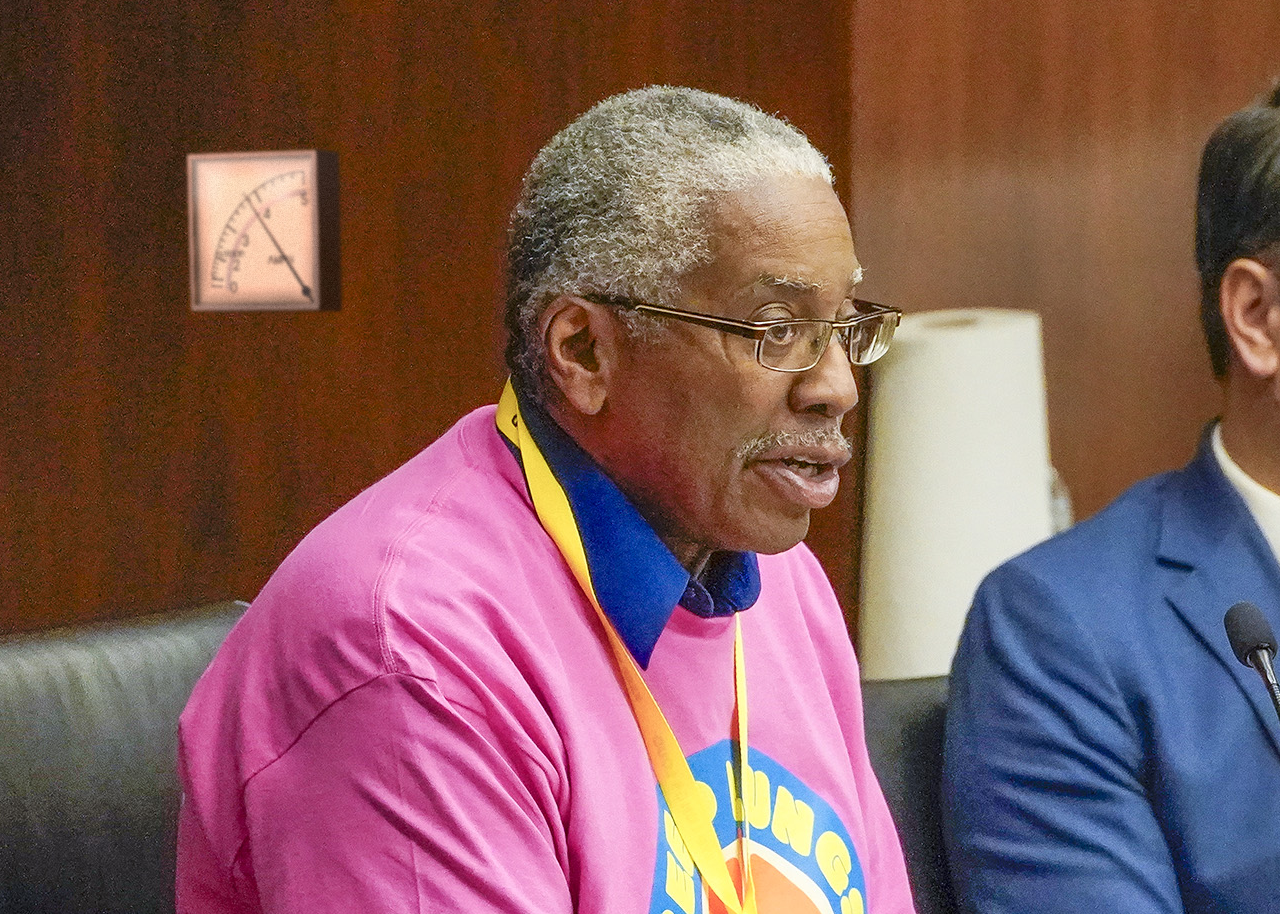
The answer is 3.8 A
